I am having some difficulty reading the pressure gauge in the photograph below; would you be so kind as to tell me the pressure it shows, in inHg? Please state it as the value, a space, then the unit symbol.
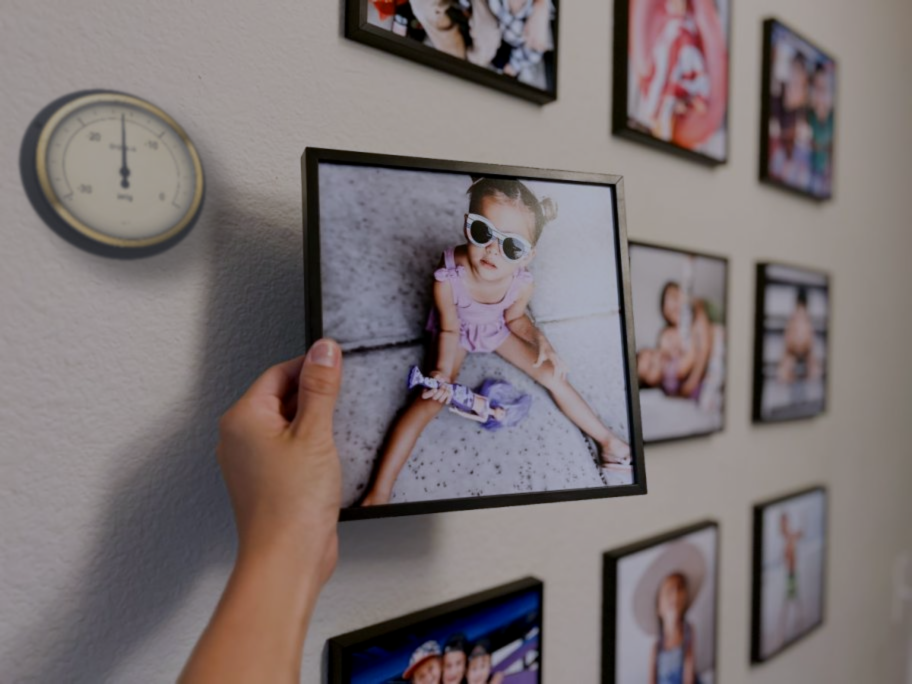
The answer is -15 inHg
